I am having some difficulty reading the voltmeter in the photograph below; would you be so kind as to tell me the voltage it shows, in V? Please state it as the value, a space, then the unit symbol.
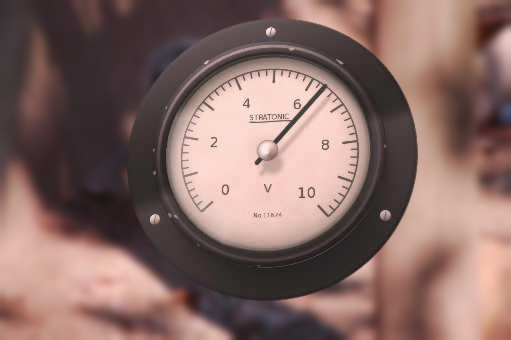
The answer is 6.4 V
